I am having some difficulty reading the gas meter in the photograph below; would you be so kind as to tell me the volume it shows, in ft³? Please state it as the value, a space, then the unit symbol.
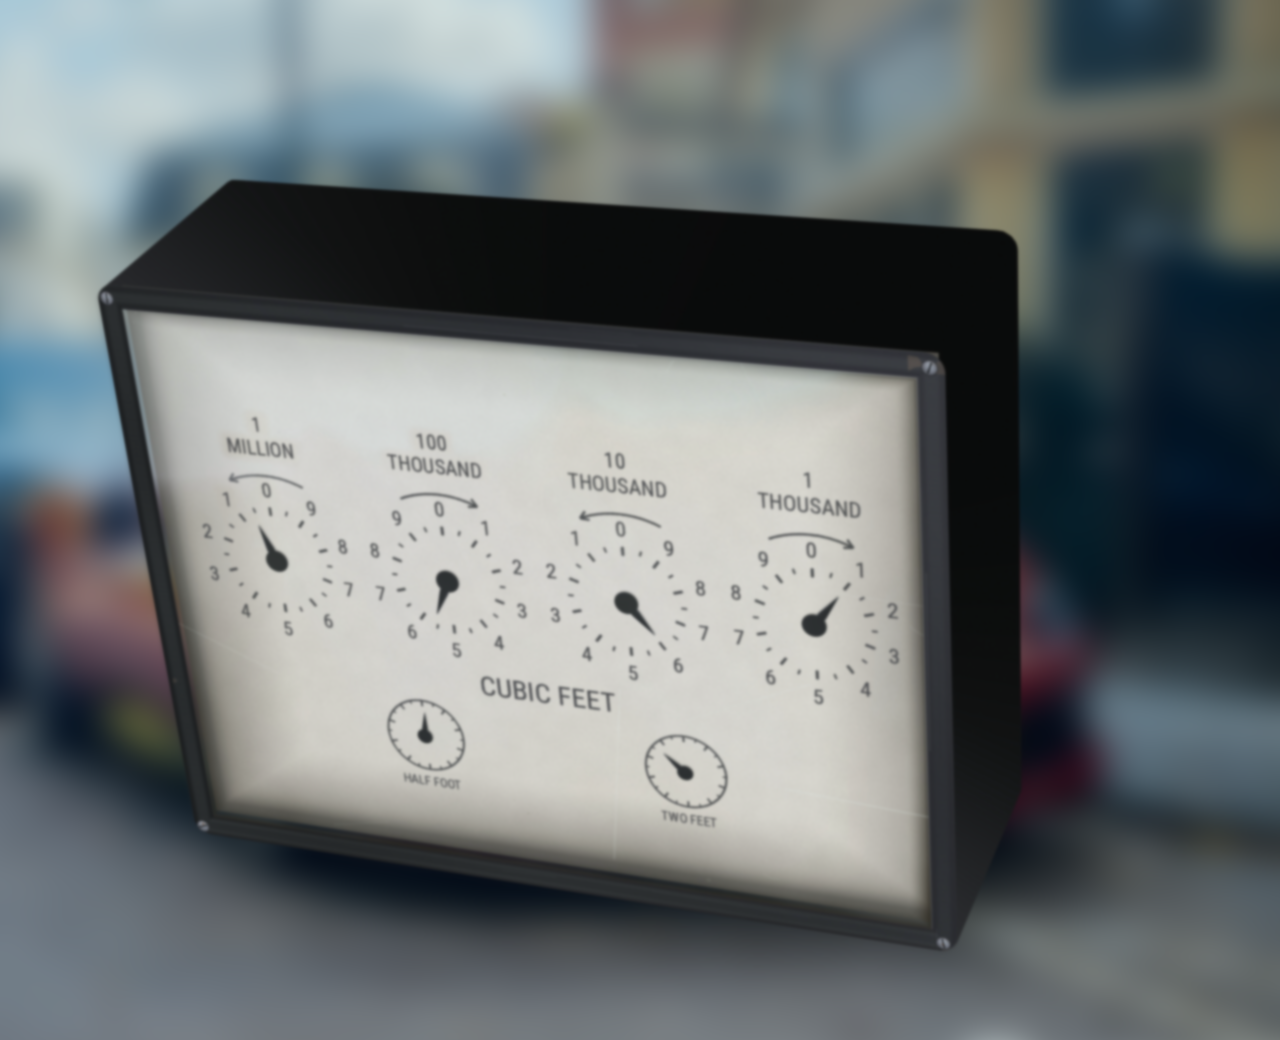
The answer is 56100 ft³
